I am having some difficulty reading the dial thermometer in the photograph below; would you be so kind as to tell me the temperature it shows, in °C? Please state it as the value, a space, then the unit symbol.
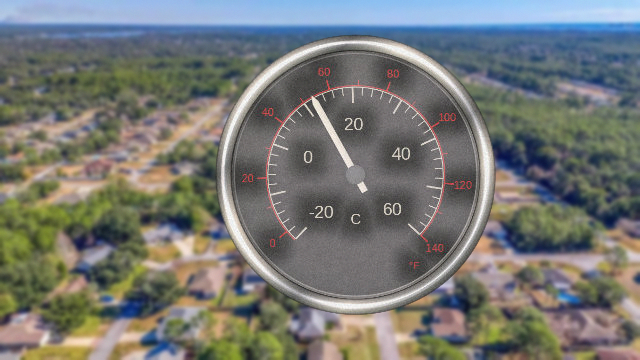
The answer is 12 °C
